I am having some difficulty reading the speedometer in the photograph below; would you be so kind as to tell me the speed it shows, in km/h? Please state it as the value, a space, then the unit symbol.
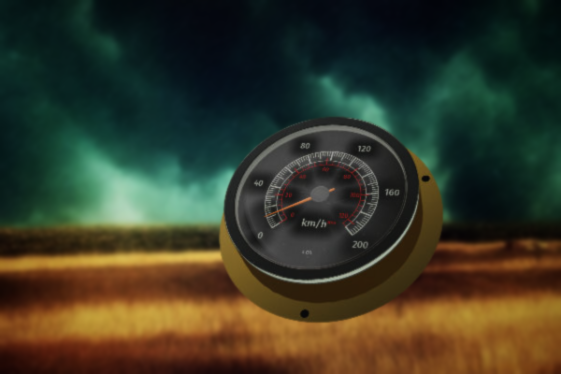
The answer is 10 km/h
